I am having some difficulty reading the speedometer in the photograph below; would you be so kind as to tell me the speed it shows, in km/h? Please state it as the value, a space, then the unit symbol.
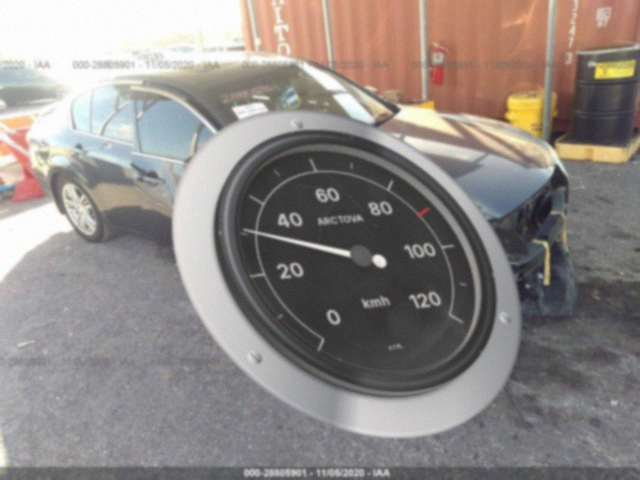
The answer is 30 km/h
